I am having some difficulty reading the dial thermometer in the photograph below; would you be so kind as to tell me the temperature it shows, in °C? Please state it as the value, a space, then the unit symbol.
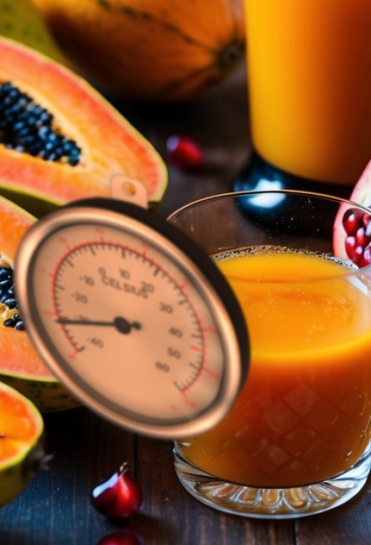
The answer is -30 °C
